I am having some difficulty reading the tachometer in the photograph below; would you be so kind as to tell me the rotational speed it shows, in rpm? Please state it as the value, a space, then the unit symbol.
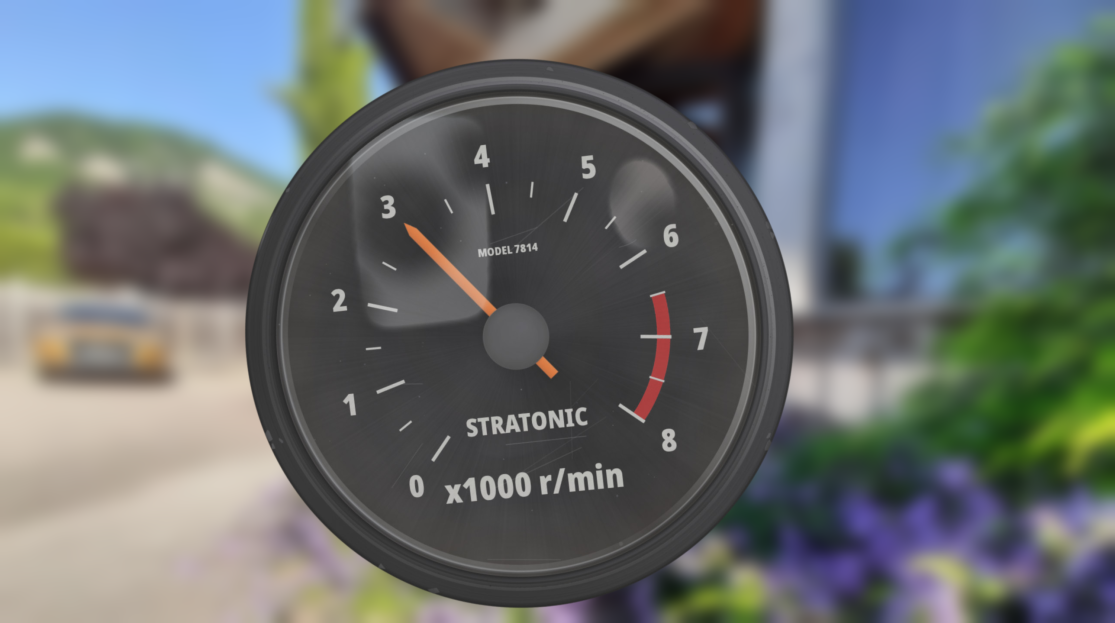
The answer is 3000 rpm
